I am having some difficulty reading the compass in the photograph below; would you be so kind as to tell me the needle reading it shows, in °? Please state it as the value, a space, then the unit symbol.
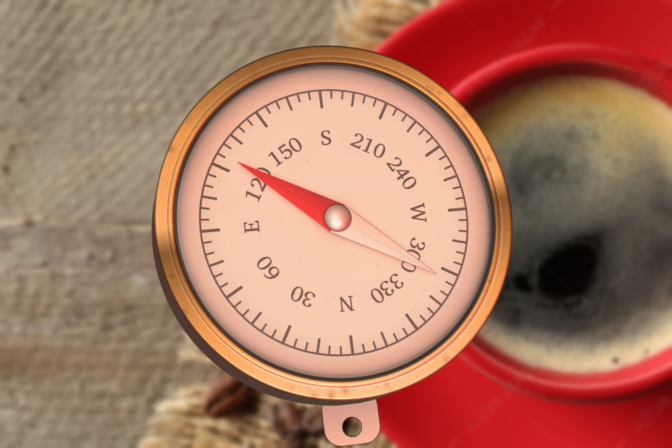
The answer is 125 °
